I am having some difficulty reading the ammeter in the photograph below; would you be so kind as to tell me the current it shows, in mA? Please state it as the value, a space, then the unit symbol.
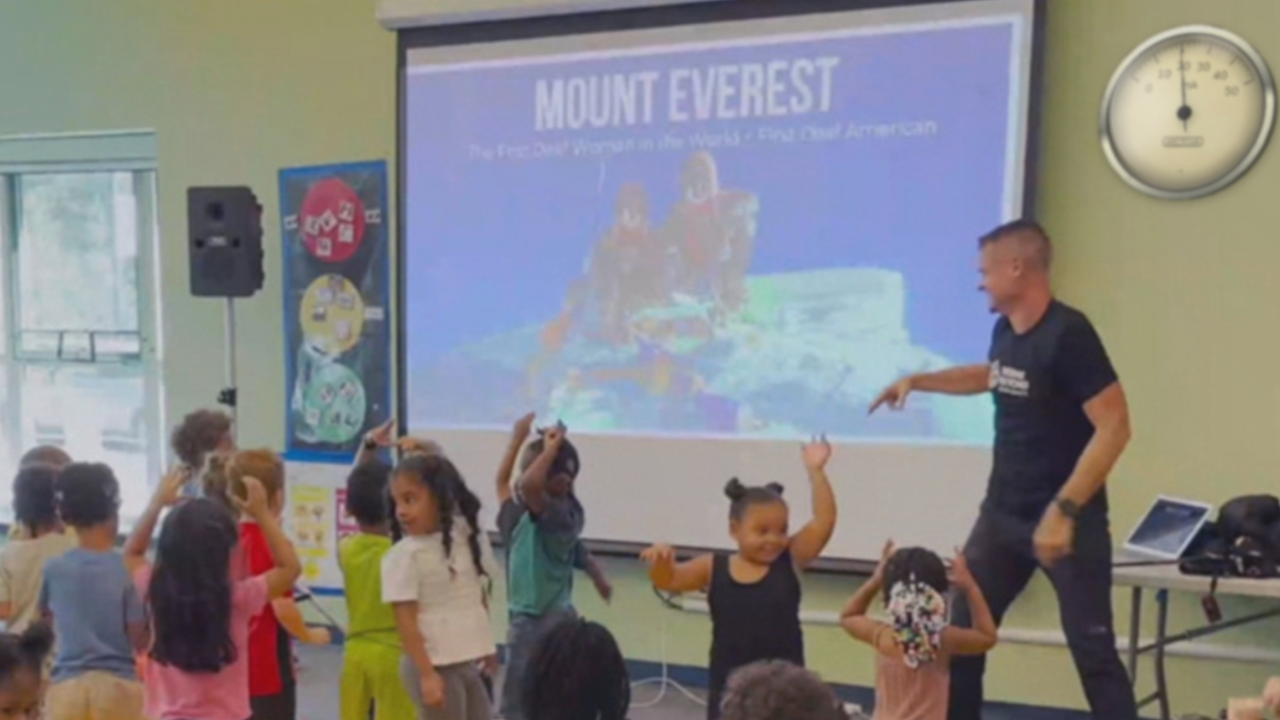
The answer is 20 mA
